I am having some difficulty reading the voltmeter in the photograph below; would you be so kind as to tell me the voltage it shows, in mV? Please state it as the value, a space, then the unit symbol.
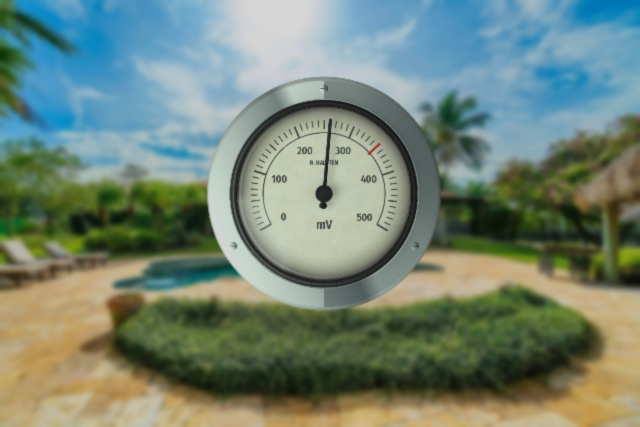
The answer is 260 mV
